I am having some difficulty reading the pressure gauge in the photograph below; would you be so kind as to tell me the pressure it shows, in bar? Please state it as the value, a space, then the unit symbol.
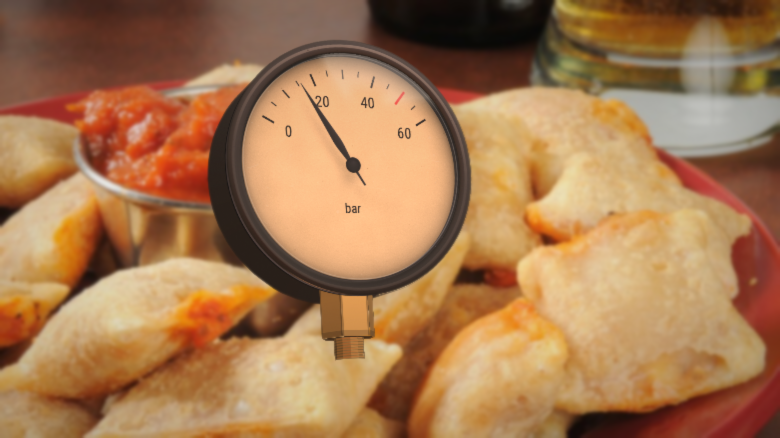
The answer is 15 bar
